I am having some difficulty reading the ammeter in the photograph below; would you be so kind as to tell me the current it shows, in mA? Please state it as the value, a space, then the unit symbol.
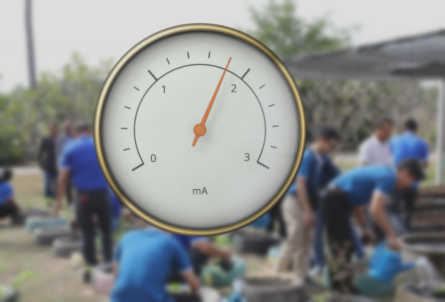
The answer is 1.8 mA
